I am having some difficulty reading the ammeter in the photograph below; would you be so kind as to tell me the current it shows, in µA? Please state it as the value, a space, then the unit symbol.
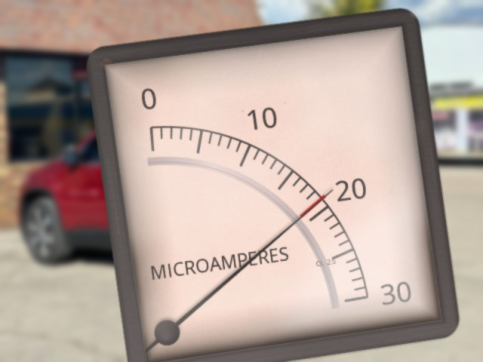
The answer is 19 µA
